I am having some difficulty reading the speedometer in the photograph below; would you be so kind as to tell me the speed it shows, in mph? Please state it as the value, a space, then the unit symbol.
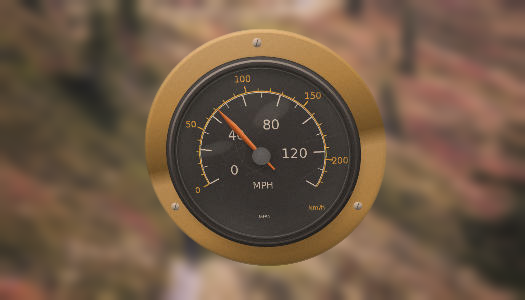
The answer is 45 mph
